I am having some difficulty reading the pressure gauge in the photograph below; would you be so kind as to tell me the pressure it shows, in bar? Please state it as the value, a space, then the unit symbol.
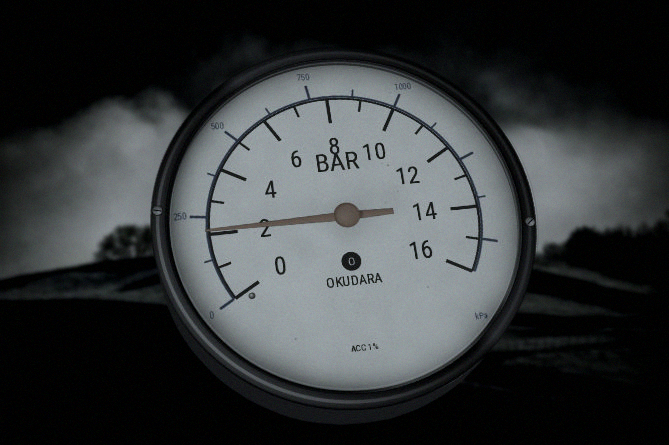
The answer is 2 bar
